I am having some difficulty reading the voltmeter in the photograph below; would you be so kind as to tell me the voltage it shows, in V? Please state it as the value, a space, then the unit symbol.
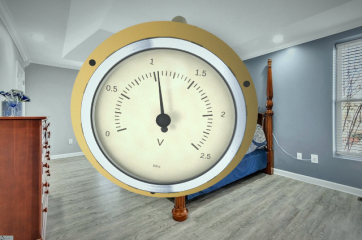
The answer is 1.05 V
